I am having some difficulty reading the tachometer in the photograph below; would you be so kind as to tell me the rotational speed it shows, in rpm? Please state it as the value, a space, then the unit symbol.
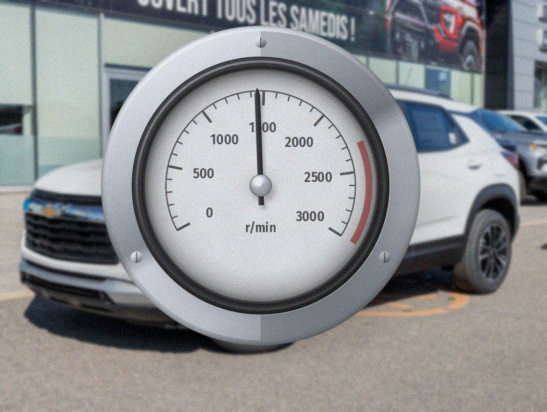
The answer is 1450 rpm
